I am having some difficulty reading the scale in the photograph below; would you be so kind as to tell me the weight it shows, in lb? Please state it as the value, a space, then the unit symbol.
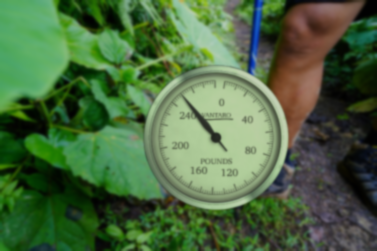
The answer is 250 lb
